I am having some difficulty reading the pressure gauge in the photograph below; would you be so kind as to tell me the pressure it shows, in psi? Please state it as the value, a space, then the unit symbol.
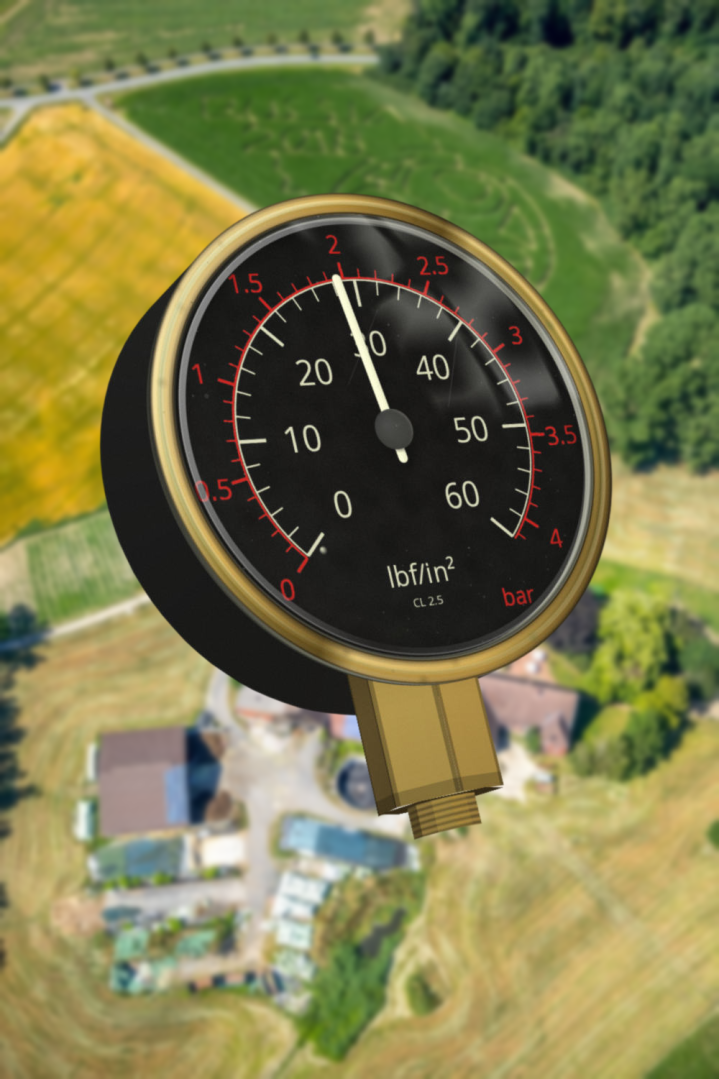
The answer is 28 psi
